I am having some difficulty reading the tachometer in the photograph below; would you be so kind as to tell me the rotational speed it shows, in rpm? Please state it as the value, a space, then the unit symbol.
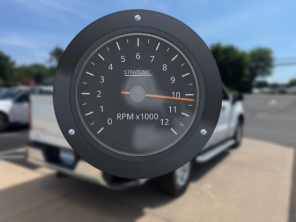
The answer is 10250 rpm
